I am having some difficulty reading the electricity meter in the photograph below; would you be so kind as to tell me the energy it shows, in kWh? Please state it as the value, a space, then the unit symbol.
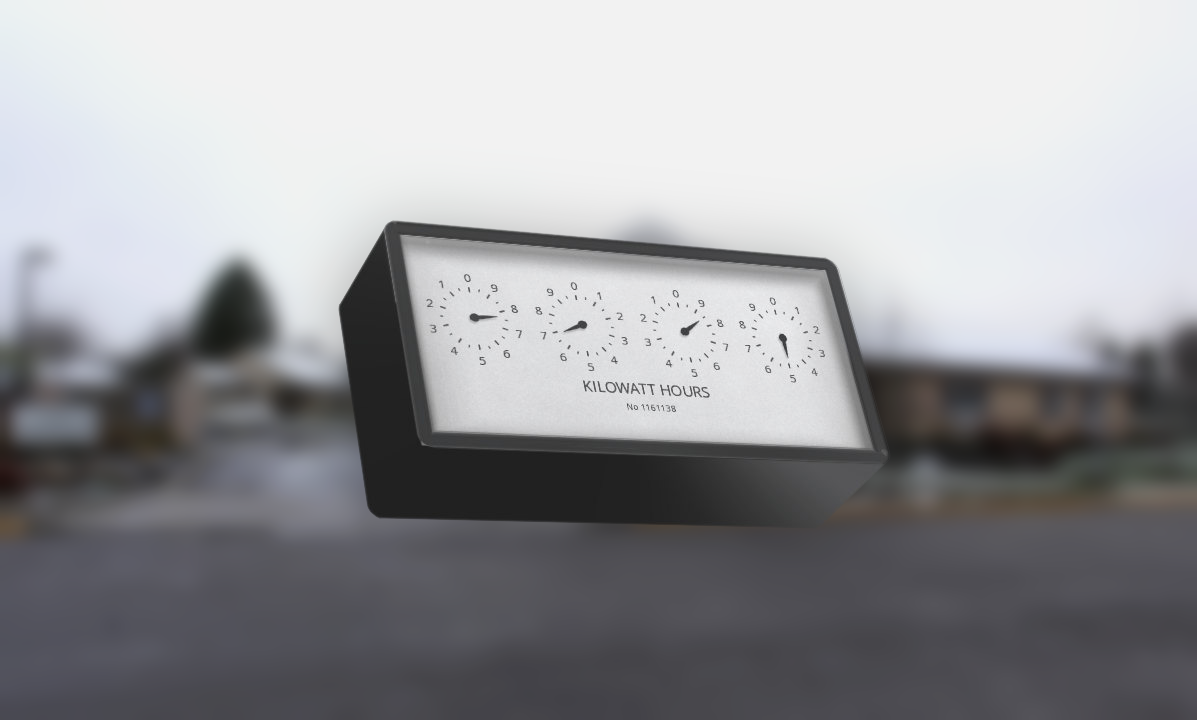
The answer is 7685 kWh
